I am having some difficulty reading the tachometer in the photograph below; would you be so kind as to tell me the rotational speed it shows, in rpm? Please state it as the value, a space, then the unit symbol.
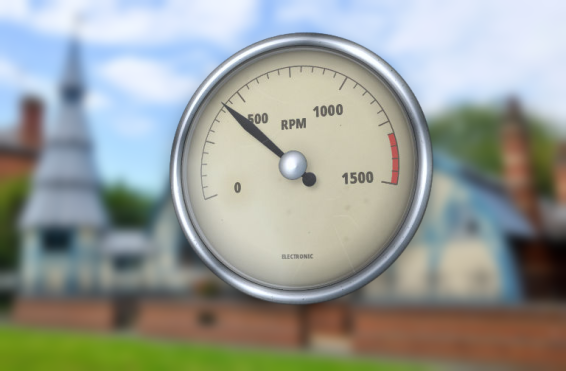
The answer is 425 rpm
